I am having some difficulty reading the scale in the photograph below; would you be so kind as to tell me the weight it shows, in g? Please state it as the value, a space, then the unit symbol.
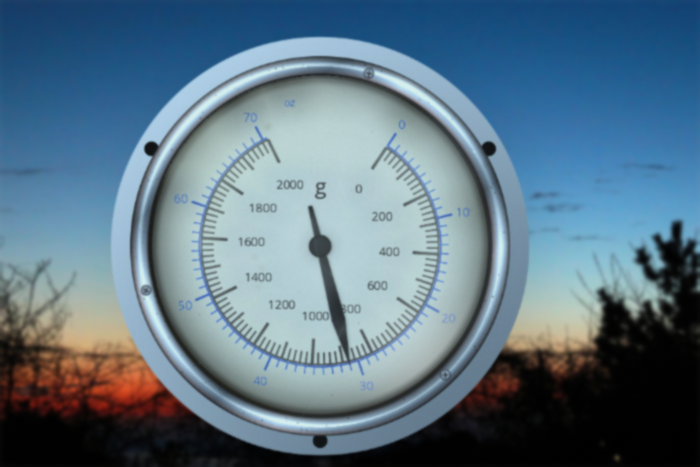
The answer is 880 g
